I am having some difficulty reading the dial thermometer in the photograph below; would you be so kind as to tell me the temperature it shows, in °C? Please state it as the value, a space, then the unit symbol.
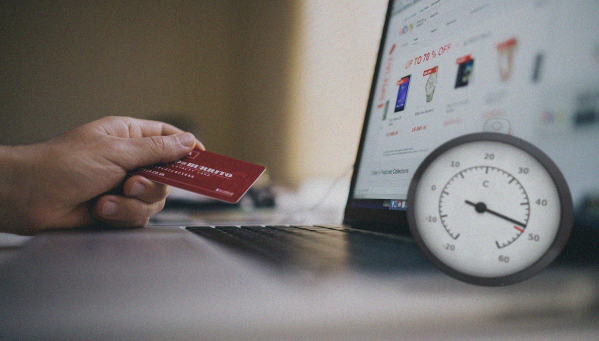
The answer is 48 °C
